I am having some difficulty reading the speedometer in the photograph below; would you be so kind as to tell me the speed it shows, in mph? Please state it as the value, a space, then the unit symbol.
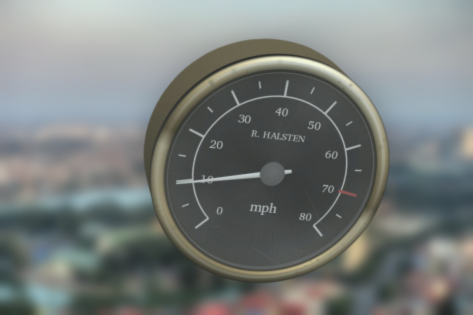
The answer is 10 mph
